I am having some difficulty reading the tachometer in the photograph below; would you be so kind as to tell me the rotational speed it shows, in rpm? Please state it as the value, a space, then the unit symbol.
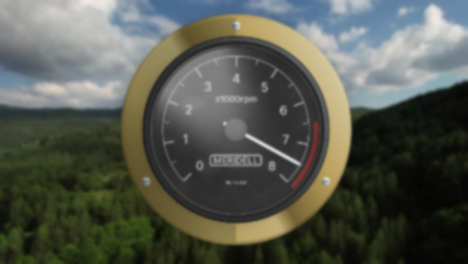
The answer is 7500 rpm
